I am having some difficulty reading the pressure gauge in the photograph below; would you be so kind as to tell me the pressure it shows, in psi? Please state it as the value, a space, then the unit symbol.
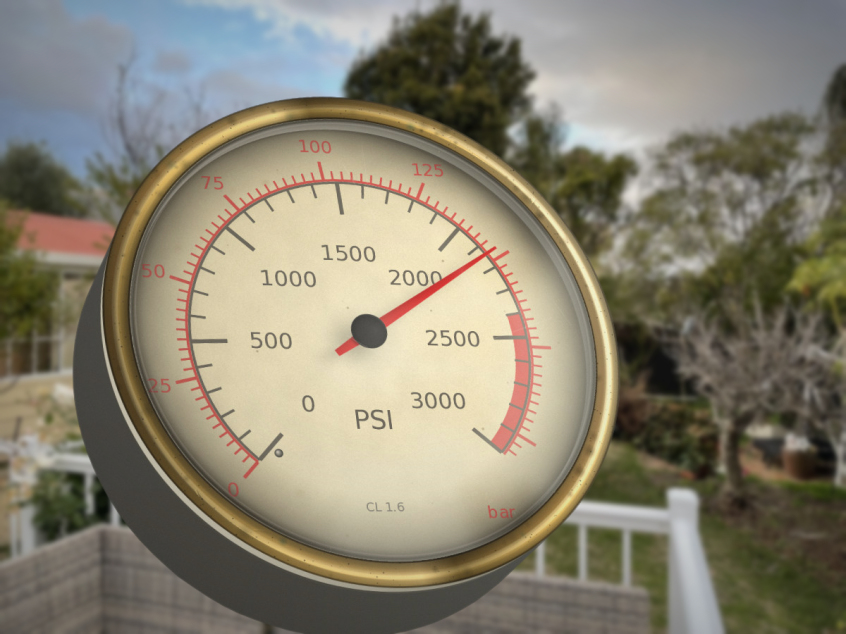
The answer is 2150 psi
